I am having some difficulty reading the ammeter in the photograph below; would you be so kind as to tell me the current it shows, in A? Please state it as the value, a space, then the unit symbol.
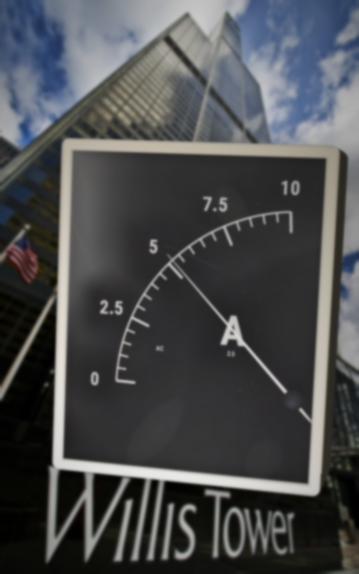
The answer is 5.25 A
